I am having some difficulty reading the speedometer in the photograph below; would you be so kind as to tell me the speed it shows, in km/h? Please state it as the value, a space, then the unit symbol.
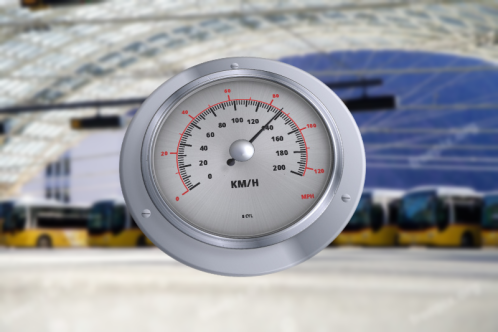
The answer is 140 km/h
